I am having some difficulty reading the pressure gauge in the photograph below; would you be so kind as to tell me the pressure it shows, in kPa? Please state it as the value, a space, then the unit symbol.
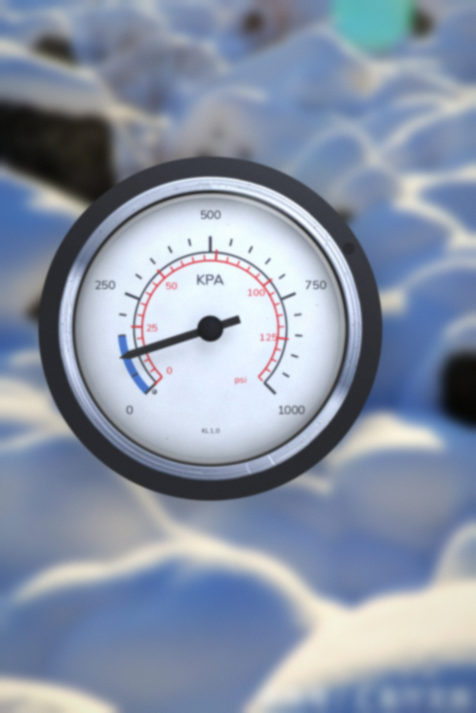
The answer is 100 kPa
